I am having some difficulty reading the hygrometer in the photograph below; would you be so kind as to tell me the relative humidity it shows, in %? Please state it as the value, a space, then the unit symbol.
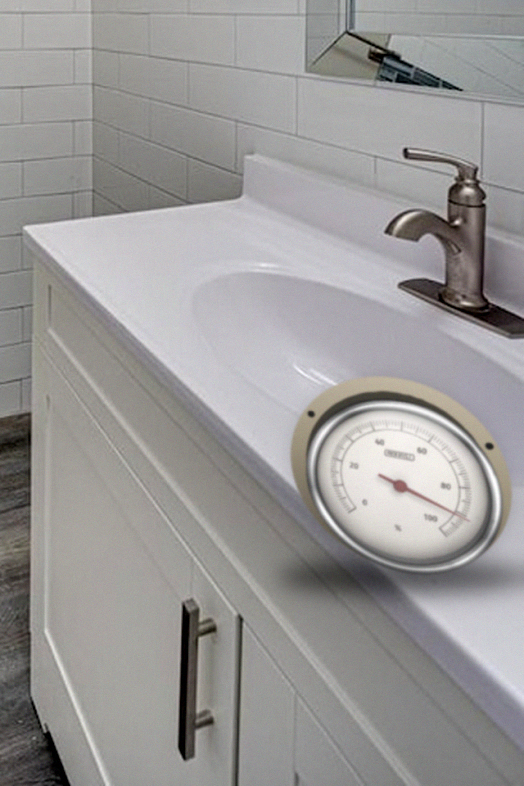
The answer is 90 %
